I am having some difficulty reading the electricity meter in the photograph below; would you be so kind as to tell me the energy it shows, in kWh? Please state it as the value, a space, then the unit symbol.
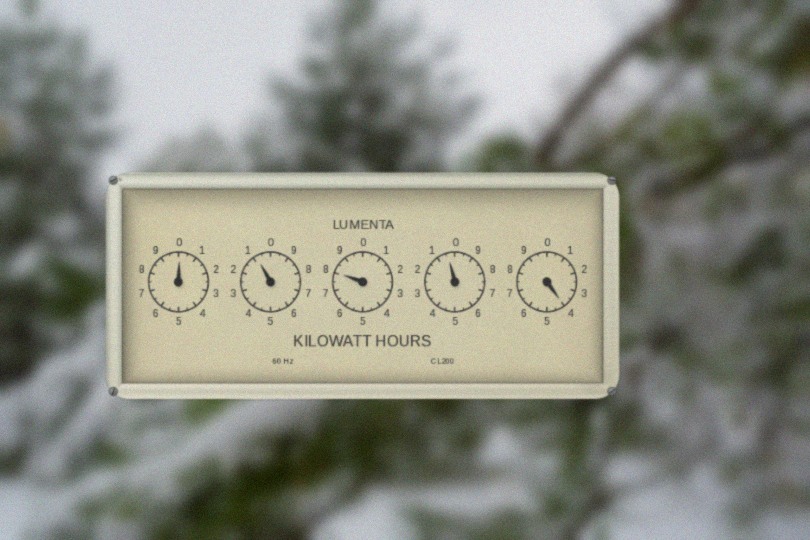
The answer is 804 kWh
